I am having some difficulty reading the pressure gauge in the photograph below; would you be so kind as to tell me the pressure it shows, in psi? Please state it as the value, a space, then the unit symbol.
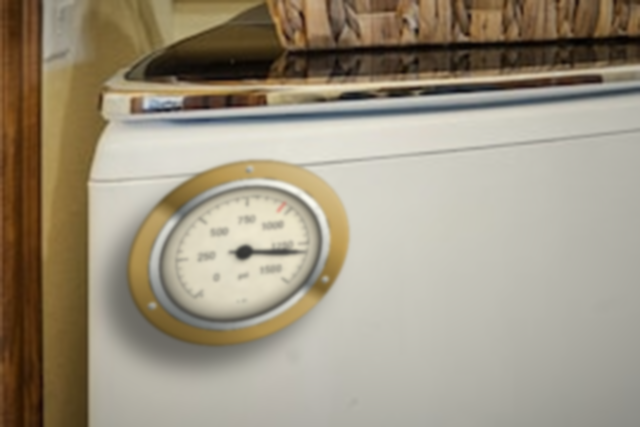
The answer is 1300 psi
